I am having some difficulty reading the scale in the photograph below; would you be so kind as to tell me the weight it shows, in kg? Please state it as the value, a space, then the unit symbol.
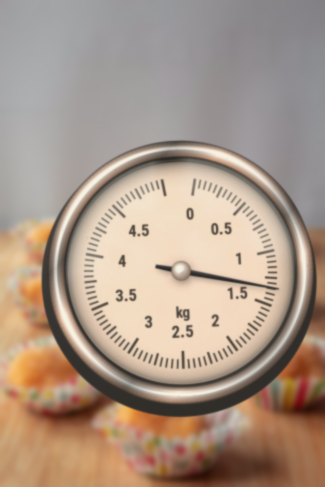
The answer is 1.35 kg
